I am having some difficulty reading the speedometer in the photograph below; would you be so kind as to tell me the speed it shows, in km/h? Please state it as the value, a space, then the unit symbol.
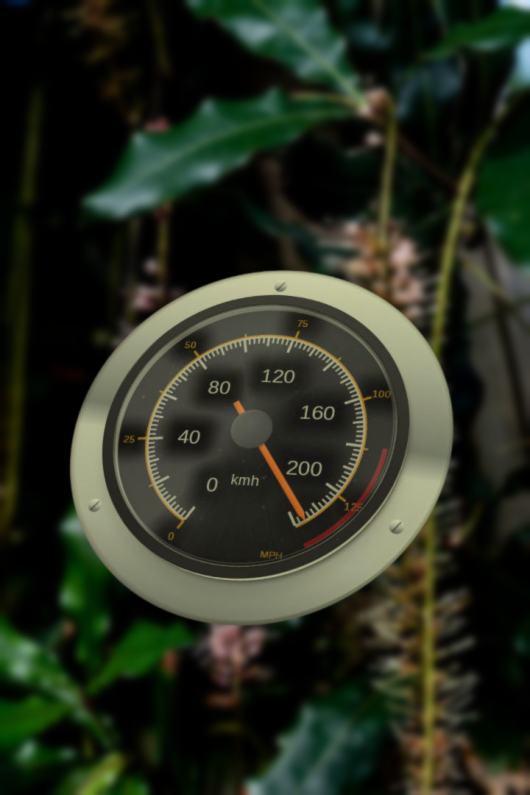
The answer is 216 km/h
